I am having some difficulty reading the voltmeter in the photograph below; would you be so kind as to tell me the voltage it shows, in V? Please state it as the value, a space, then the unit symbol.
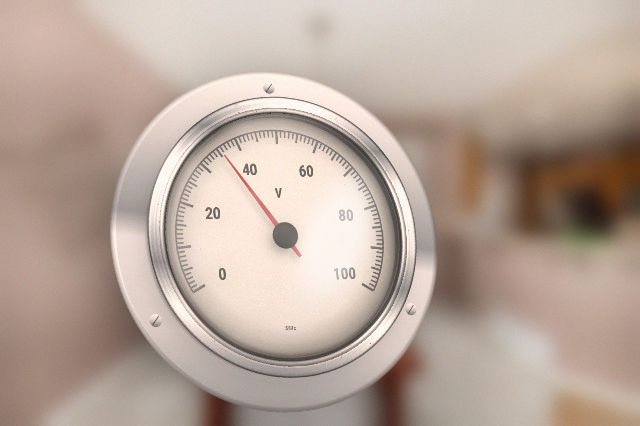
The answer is 35 V
